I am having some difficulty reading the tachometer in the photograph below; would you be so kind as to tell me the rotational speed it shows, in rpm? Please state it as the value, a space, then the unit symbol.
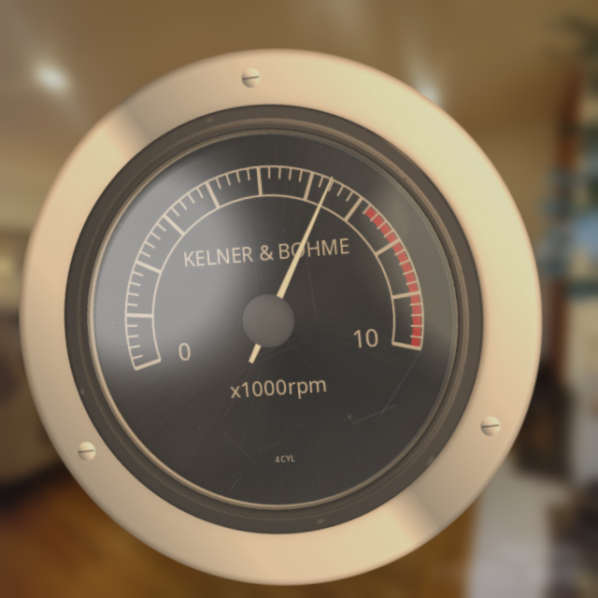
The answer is 6400 rpm
